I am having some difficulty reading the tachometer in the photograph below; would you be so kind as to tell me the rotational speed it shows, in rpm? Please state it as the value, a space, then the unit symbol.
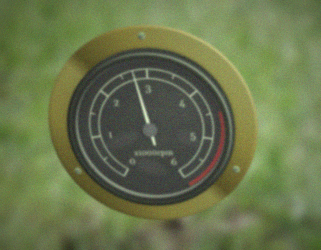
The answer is 2750 rpm
